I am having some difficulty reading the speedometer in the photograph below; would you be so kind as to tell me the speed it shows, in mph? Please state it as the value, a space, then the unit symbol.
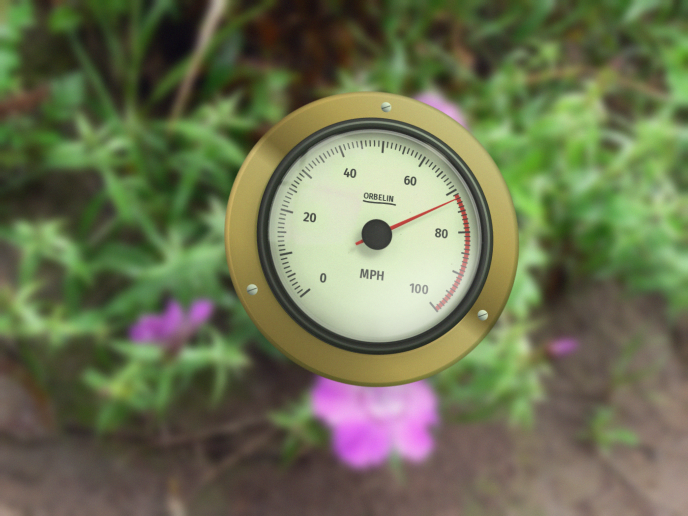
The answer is 72 mph
